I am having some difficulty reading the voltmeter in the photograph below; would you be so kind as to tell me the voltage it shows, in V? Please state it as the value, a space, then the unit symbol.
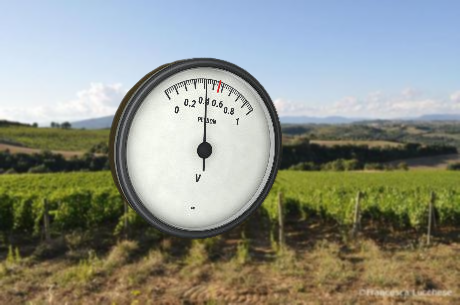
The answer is 0.4 V
